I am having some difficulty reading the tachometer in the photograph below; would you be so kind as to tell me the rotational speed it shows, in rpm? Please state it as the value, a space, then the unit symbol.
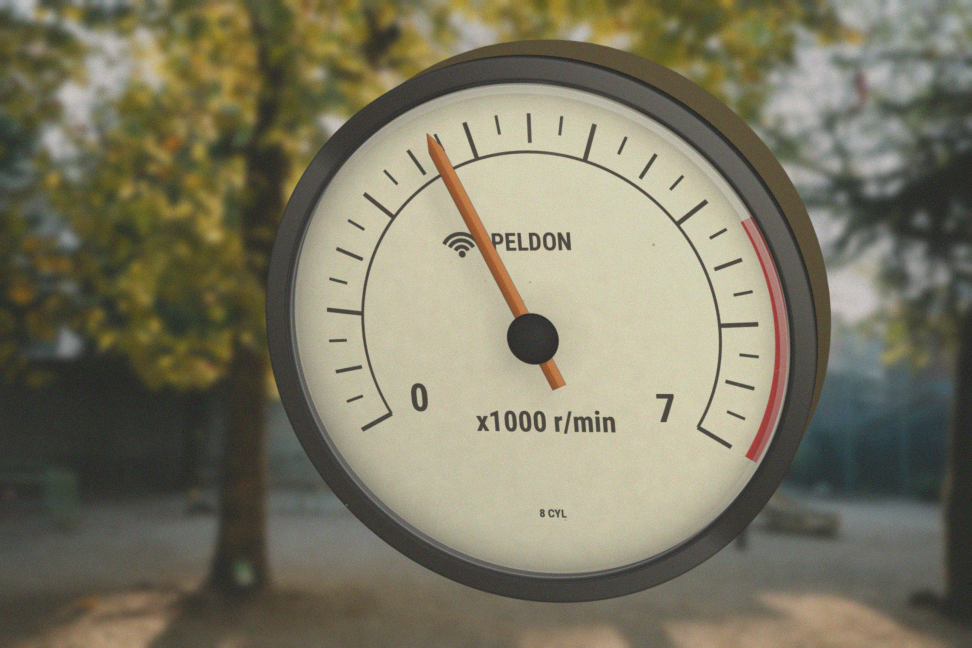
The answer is 2750 rpm
